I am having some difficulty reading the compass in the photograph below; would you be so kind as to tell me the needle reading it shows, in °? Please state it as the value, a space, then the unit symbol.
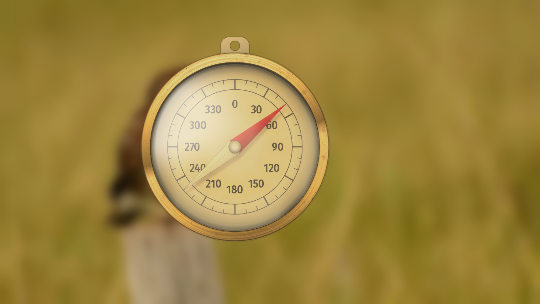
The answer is 50 °
